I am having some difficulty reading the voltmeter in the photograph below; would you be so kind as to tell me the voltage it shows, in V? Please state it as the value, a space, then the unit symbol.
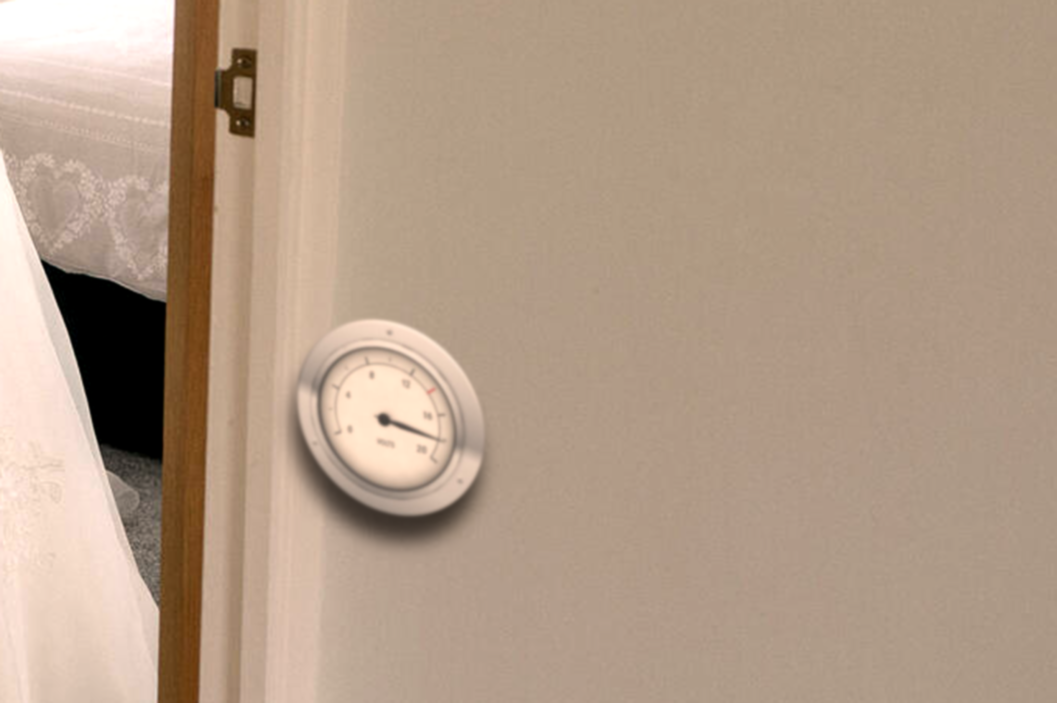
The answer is 18 V
